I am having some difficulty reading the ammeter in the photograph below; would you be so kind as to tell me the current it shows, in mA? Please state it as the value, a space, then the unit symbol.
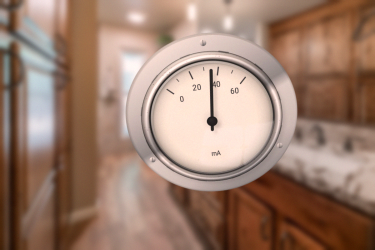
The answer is 35 mA
